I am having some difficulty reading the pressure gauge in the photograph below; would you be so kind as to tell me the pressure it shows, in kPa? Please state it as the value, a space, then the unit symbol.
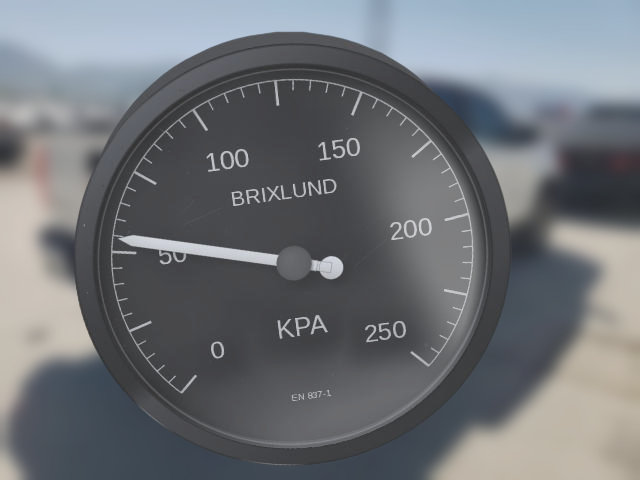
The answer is 55 kPa
